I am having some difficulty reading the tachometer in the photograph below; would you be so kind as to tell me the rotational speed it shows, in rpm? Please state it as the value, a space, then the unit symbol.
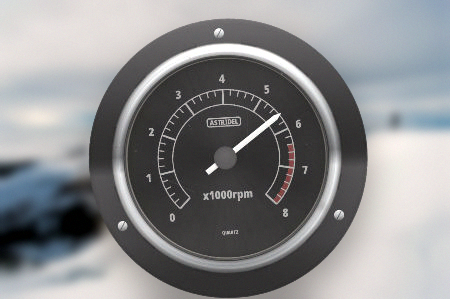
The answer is 5600 rpm
